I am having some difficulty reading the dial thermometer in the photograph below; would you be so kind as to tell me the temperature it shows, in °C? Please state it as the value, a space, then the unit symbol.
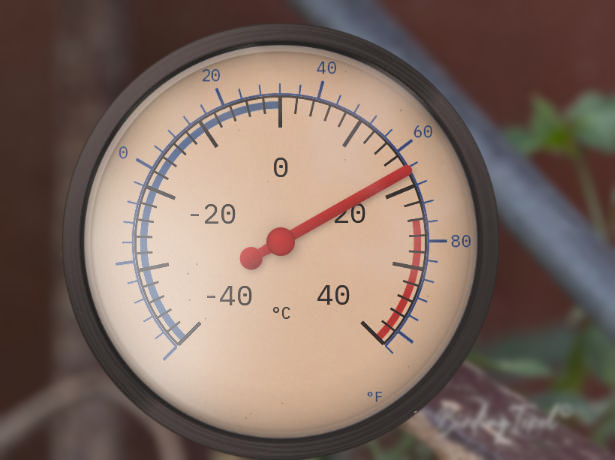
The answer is 18 °C
